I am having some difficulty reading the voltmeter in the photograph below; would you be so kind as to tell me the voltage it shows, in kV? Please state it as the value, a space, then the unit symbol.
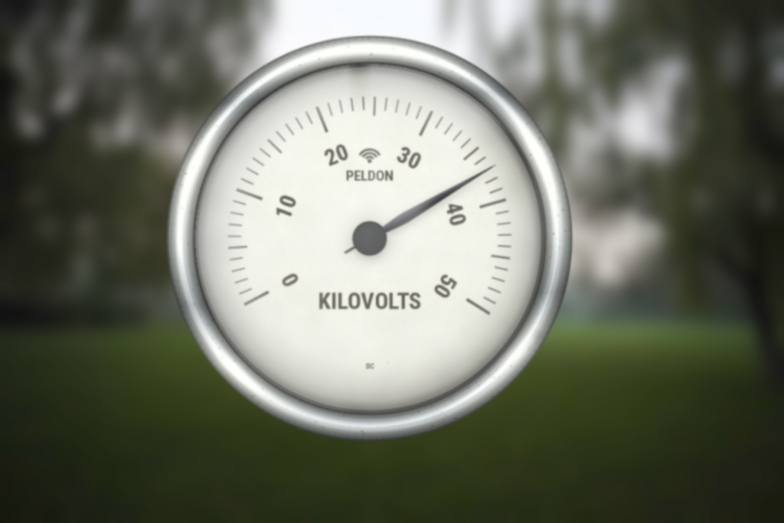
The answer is 37 kV
